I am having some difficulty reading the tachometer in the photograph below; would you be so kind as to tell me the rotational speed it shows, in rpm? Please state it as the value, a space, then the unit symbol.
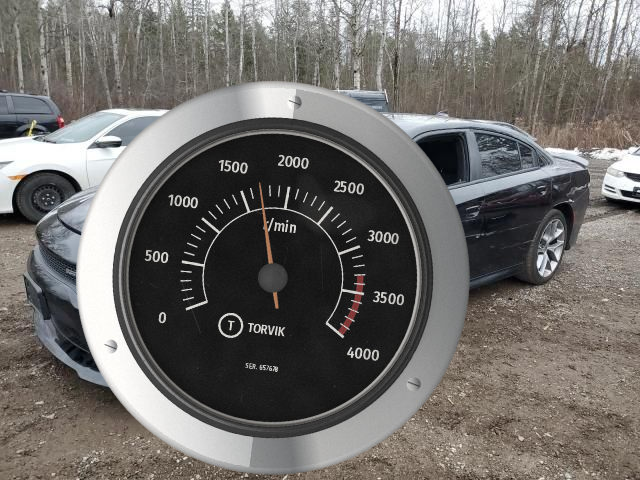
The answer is 1700 rpm
